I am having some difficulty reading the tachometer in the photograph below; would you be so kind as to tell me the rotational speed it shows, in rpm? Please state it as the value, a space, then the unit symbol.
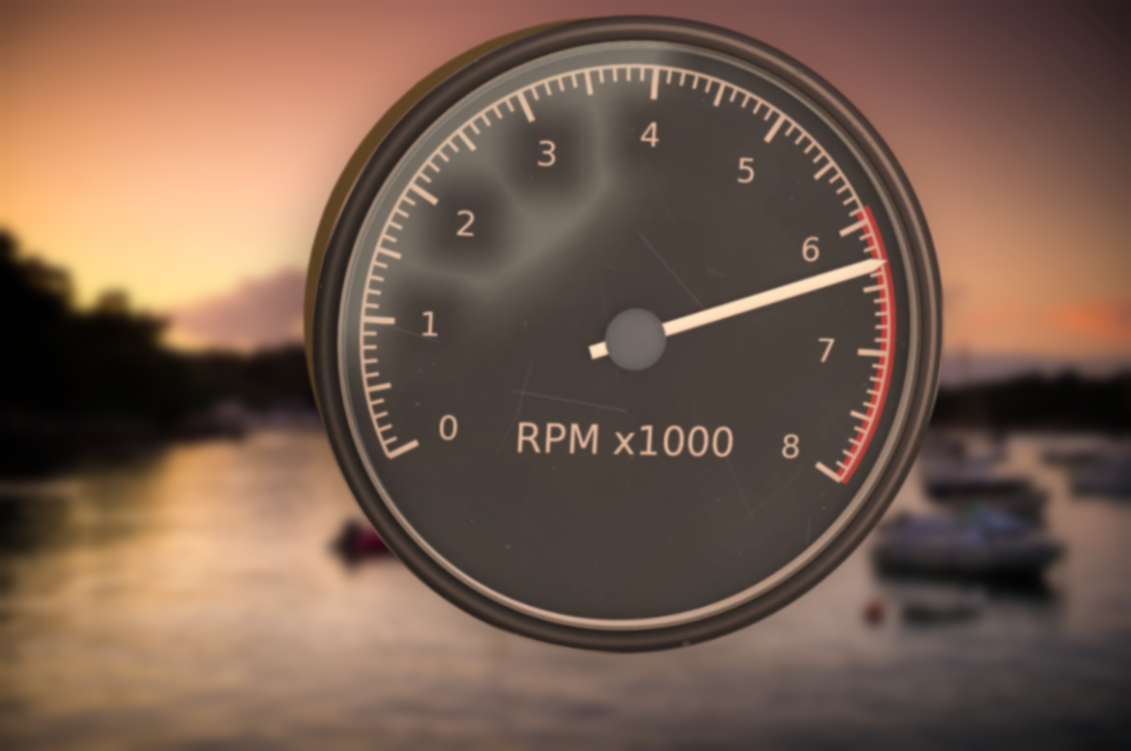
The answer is 6300 rpm
